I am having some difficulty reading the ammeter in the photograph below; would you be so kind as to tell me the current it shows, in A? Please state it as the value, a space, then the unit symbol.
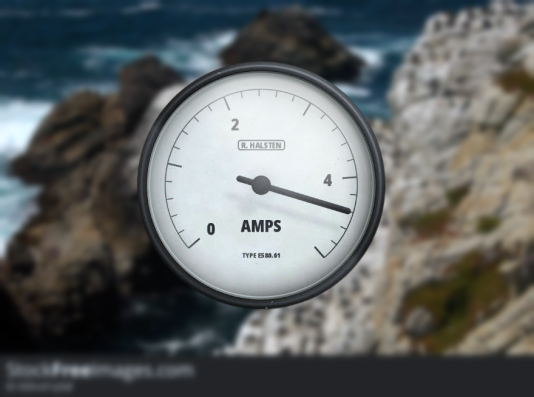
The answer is 4.4 A
